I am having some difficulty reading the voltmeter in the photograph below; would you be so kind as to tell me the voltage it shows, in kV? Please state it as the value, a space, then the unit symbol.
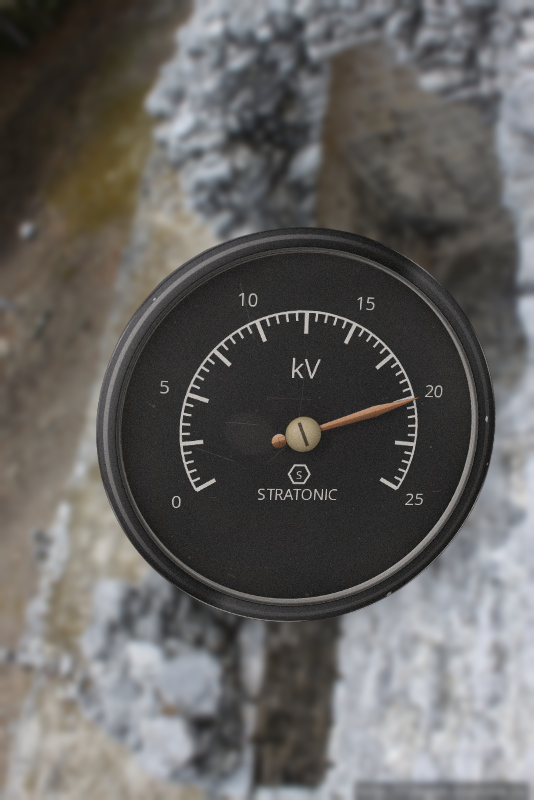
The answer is 20 kV
